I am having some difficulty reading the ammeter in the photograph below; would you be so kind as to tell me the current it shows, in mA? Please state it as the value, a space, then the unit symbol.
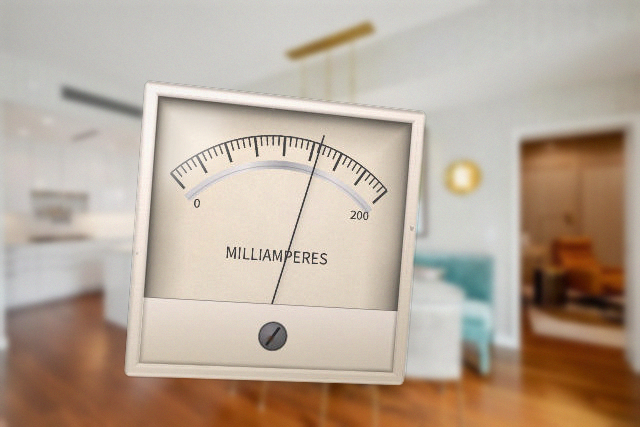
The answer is 130 mA
